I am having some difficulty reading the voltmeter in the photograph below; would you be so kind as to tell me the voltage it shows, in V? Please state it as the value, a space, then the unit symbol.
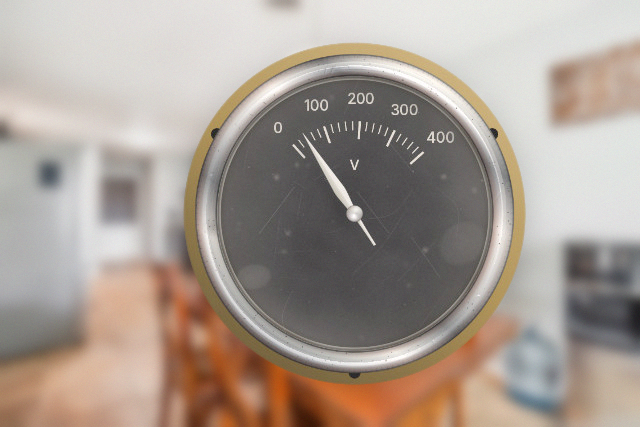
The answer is 40 V
